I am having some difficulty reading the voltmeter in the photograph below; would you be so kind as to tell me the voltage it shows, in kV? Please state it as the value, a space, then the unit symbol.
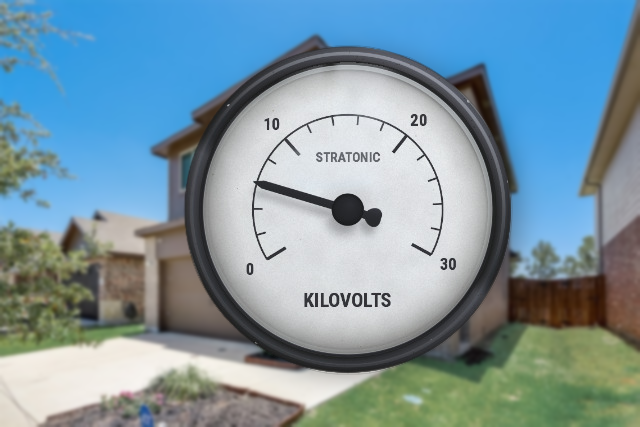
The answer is 6 kV
